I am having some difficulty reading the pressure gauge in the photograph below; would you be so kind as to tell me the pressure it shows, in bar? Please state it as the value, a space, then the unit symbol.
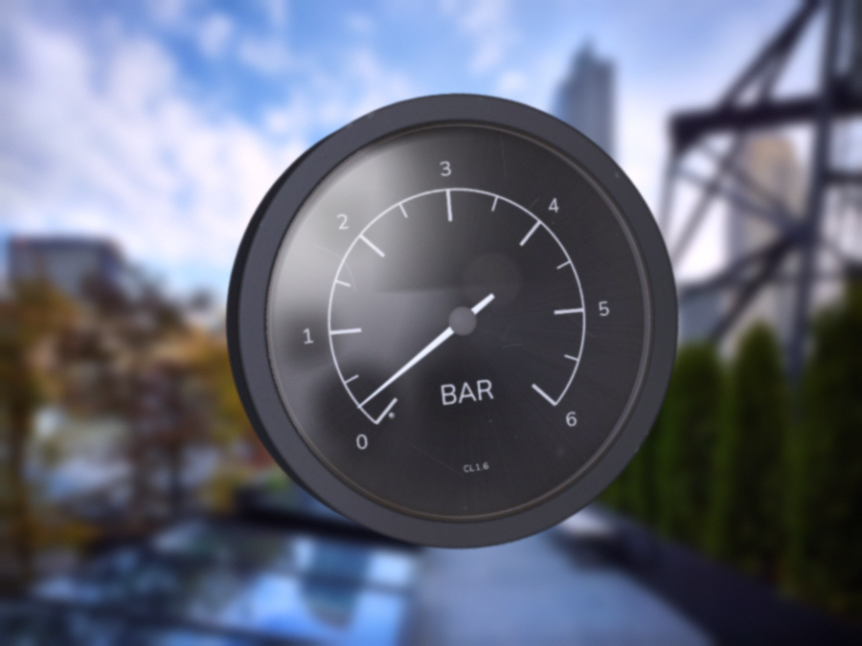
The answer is 0.25 bar
